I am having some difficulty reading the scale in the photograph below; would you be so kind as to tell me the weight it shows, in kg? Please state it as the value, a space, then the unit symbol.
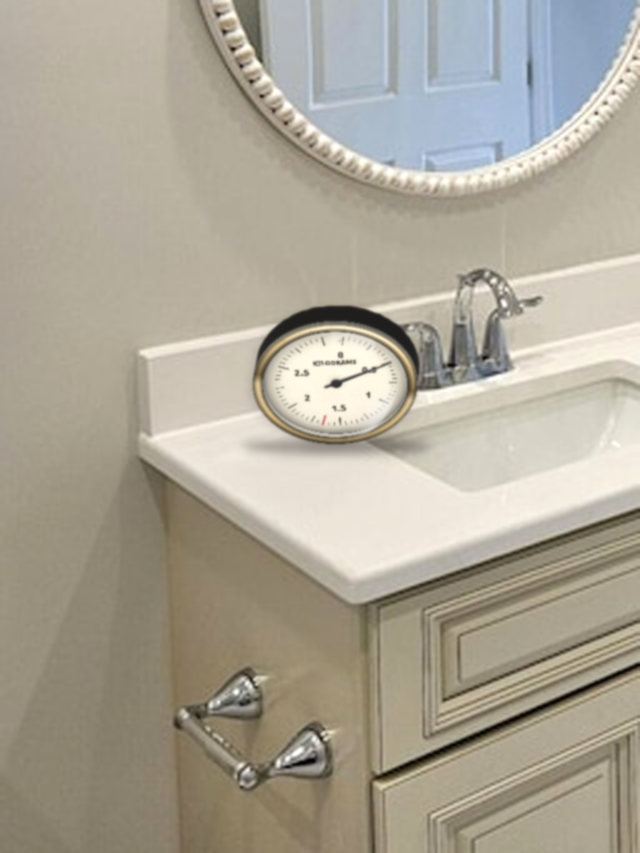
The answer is 0.5 kg
